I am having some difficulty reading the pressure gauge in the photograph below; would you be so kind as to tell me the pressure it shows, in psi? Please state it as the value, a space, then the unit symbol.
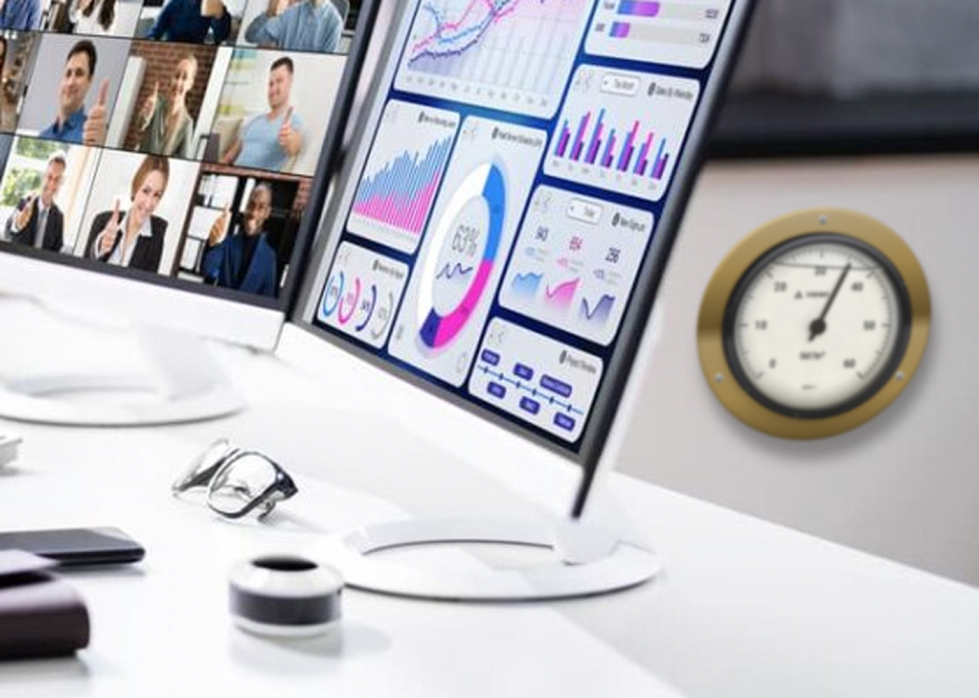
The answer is 35 psi
